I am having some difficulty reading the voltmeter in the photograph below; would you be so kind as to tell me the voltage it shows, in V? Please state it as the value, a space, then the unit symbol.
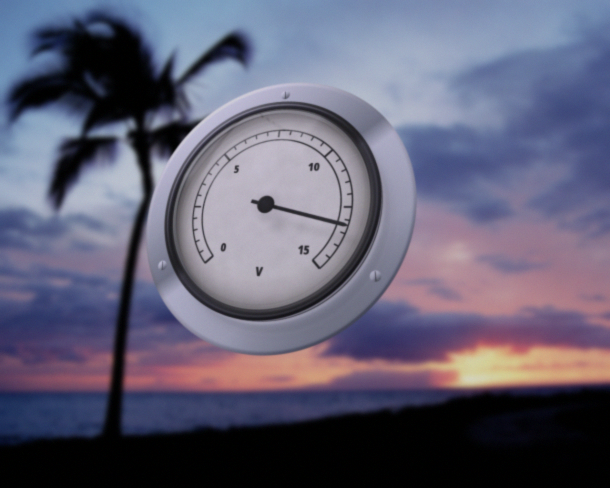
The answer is 13.25 V
